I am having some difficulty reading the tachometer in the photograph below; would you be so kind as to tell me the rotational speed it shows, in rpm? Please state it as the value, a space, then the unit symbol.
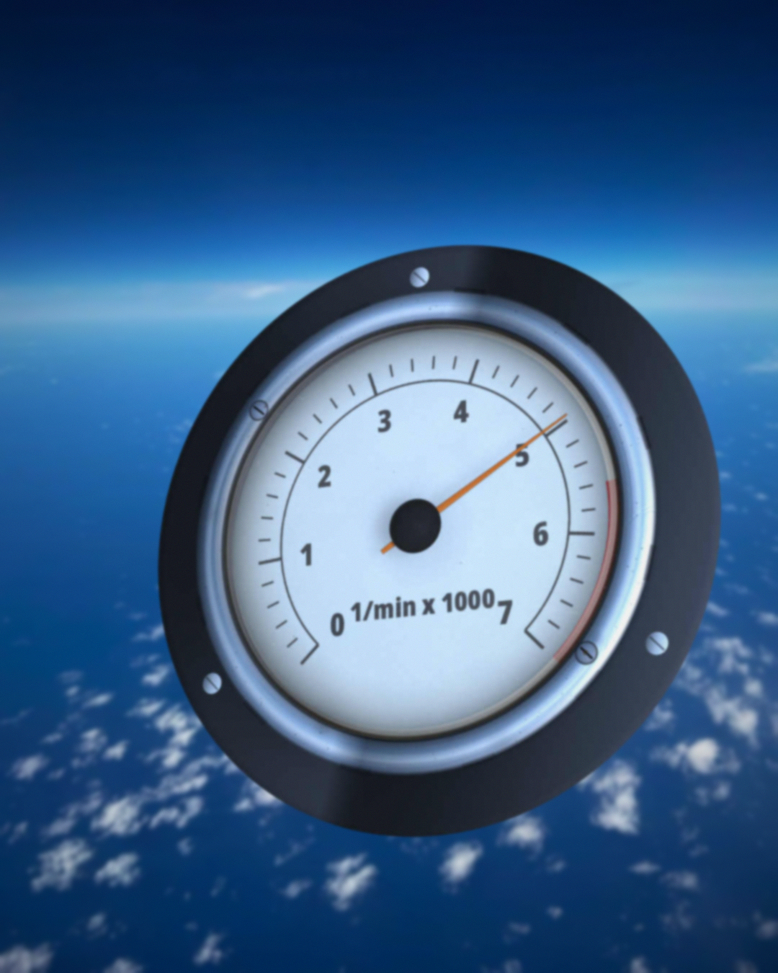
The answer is 5000 rpm
